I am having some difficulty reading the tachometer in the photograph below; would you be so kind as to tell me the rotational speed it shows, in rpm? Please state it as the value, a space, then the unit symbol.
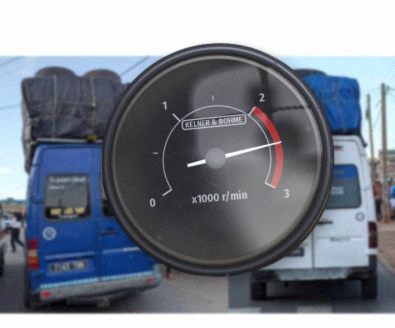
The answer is 2500 rpm
